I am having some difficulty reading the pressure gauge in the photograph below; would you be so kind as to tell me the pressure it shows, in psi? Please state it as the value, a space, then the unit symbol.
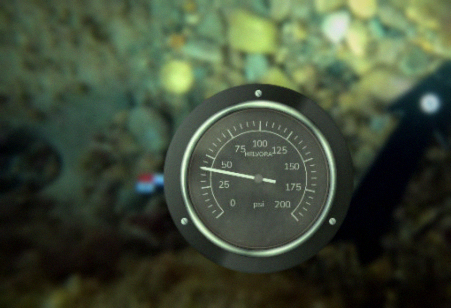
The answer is 40 psi
